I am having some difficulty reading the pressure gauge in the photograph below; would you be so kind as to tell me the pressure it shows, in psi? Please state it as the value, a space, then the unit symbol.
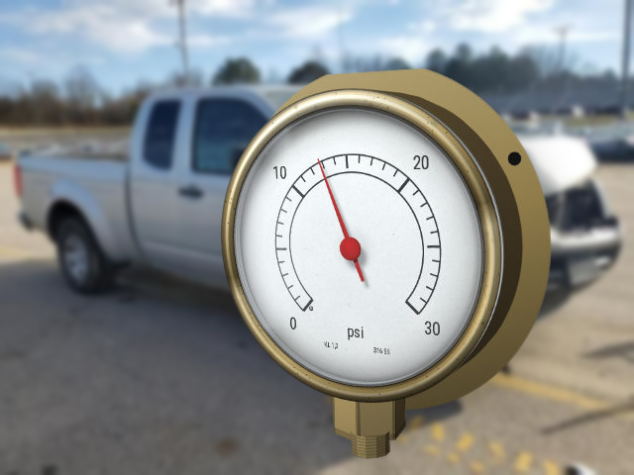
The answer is 13 psi
